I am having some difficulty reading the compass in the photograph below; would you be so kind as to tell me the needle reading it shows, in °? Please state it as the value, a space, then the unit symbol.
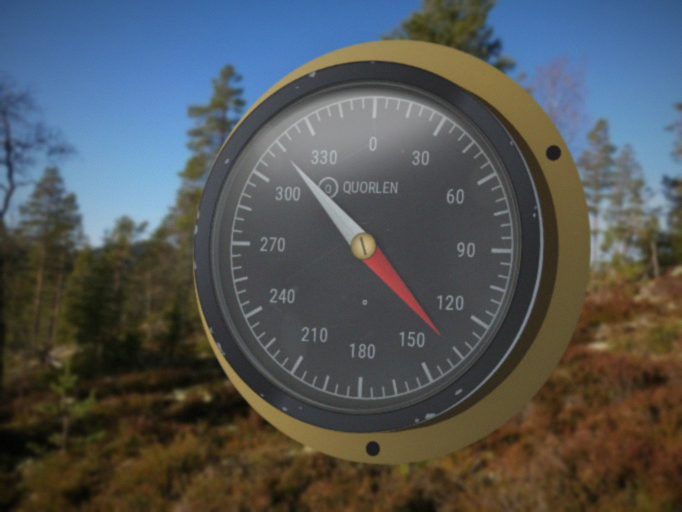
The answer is 135 °
